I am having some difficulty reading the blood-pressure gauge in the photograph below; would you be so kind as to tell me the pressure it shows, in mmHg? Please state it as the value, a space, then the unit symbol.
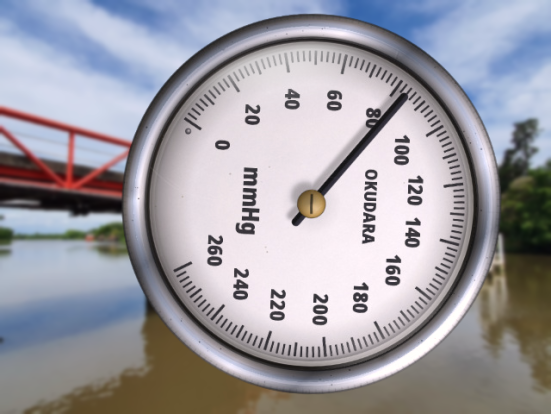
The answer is 84 mmHg
